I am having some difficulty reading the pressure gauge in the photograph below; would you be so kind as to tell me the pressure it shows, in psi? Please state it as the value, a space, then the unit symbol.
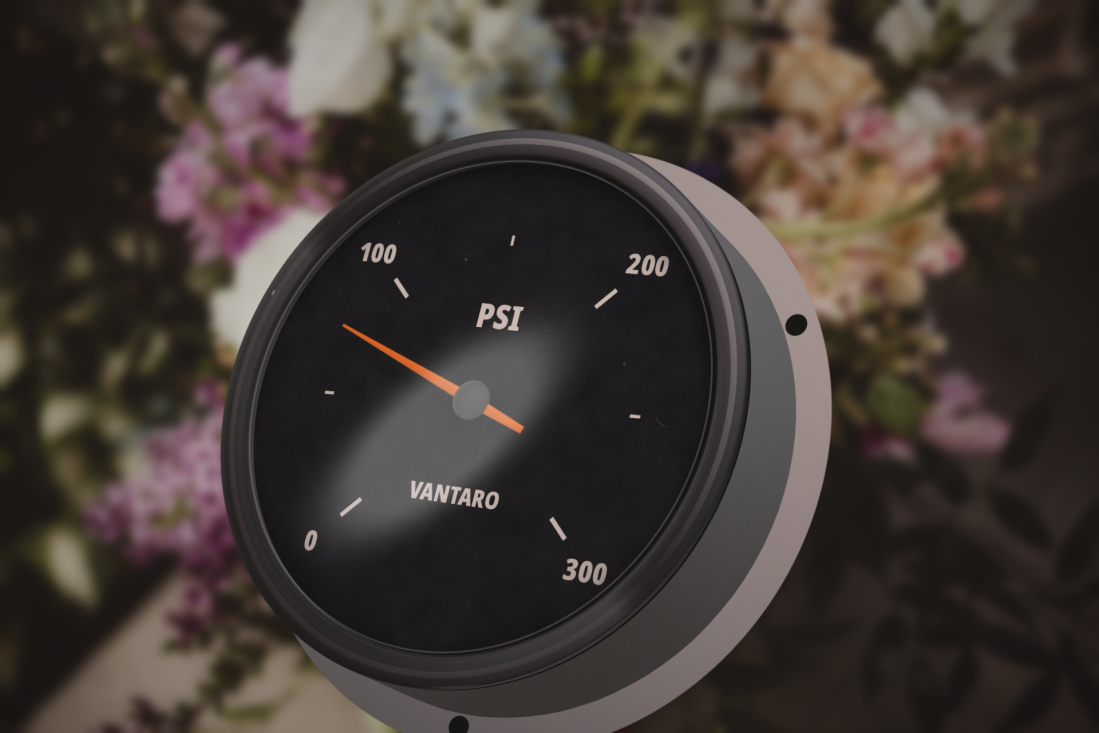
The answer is 75 psi
